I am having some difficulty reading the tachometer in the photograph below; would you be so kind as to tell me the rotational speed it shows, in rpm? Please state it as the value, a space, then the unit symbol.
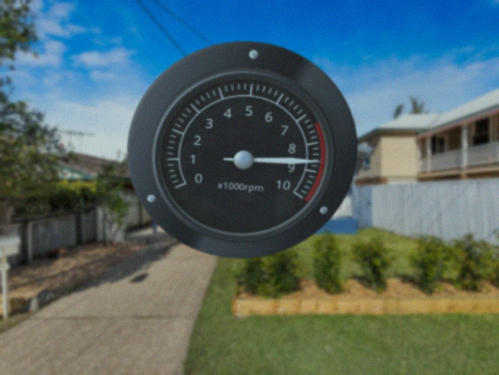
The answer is 8600 rpm
